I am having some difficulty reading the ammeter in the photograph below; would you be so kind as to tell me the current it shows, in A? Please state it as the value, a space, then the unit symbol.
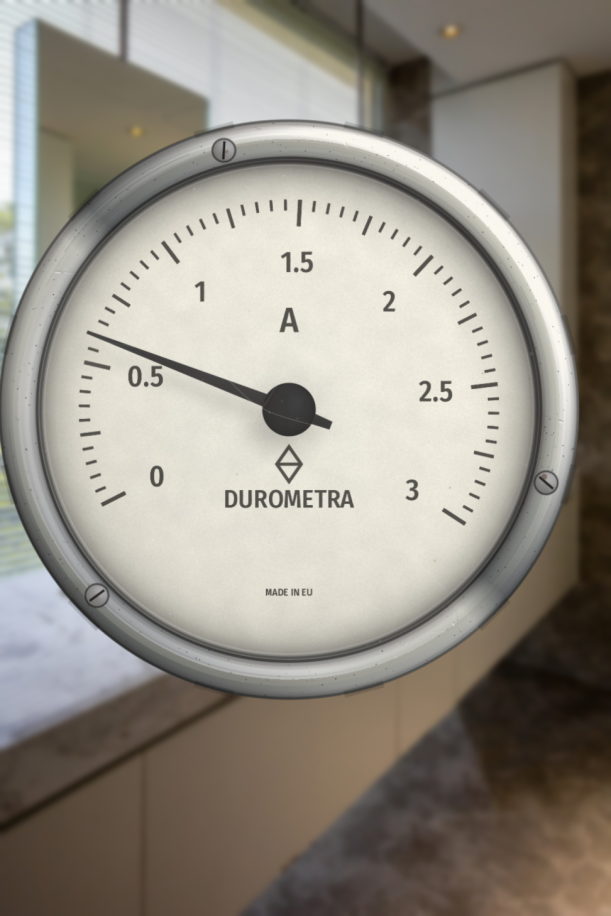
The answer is 0.6 A
